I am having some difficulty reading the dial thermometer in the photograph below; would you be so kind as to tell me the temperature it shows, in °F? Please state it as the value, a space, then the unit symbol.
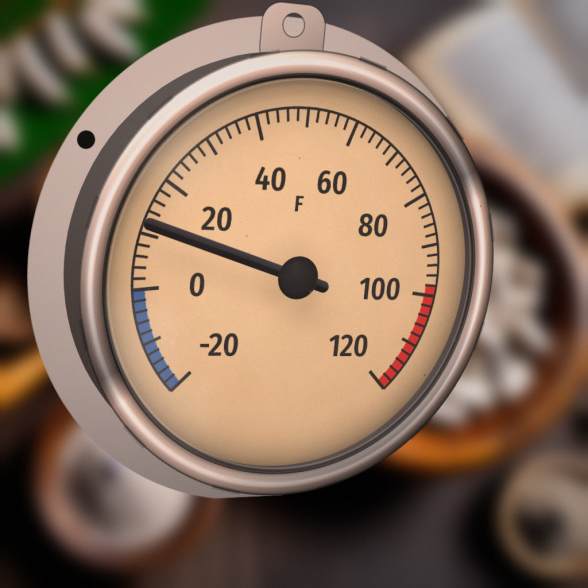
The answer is 12 °F
